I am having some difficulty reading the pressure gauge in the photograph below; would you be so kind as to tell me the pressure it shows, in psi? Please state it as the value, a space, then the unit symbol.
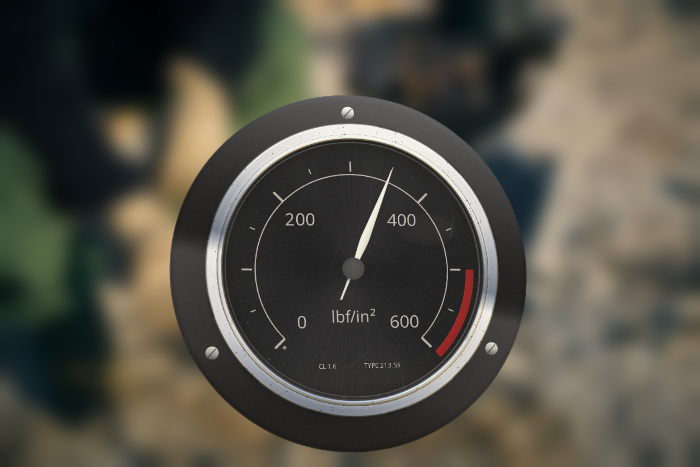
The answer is 350 psi
